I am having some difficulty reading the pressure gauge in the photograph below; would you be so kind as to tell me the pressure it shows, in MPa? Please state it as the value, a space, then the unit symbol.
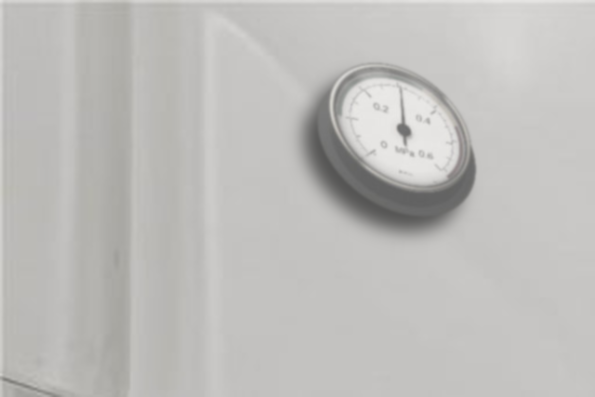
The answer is 0.3 MPa
